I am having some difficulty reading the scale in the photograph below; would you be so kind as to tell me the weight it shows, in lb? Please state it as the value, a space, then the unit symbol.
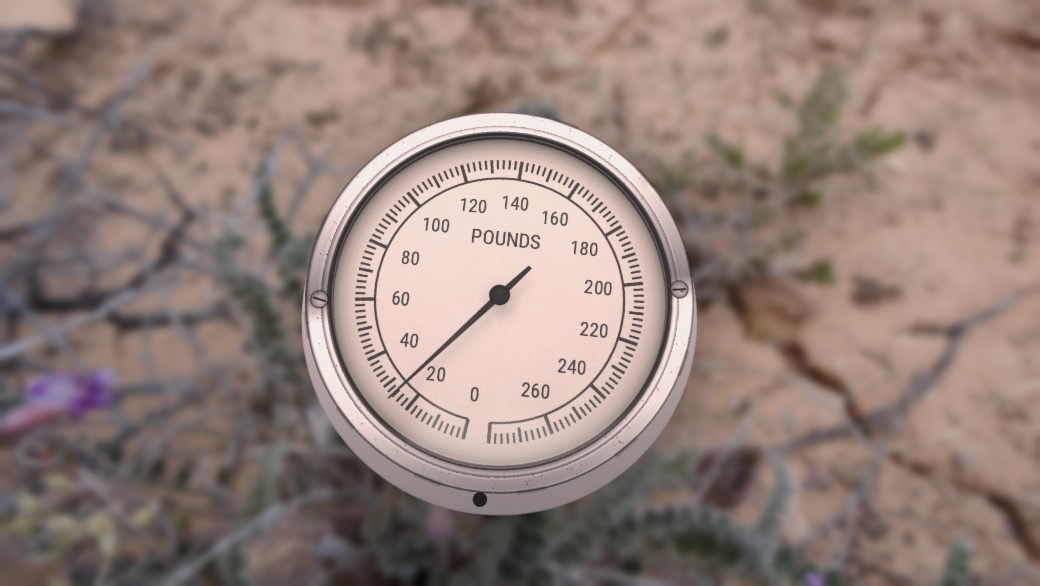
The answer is 26 lb
